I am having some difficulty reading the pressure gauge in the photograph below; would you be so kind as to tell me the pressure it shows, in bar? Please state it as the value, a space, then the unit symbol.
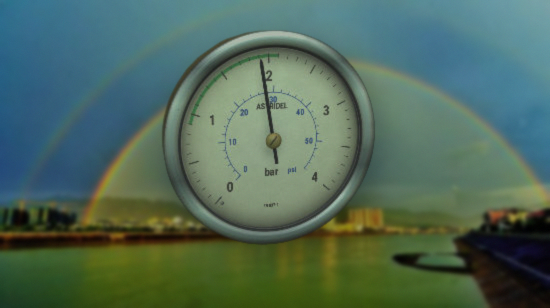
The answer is 1.9 bar
